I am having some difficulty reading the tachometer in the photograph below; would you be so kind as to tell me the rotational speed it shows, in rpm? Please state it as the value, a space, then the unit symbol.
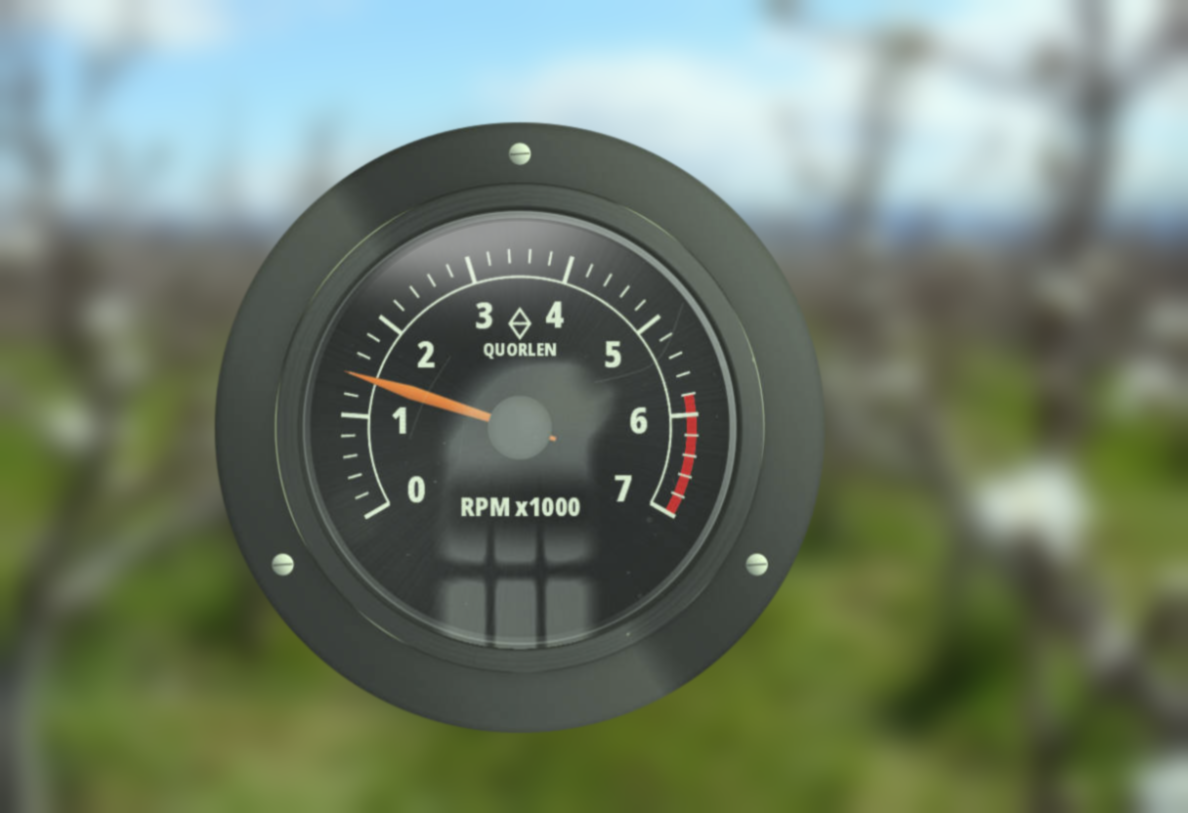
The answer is 1400 rpm
